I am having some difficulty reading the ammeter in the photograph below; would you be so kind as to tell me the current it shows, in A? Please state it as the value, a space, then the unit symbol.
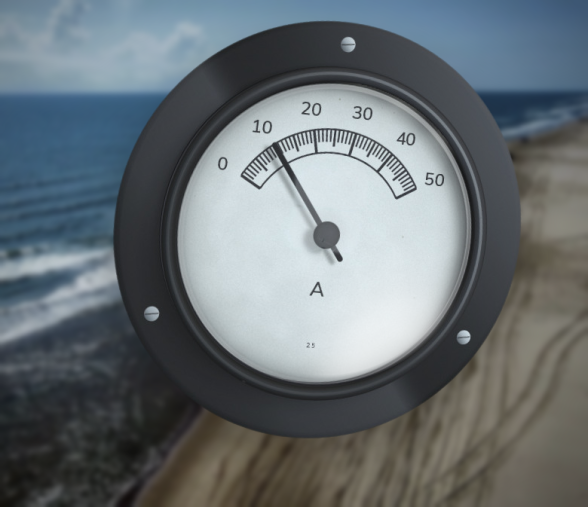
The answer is 10 A
